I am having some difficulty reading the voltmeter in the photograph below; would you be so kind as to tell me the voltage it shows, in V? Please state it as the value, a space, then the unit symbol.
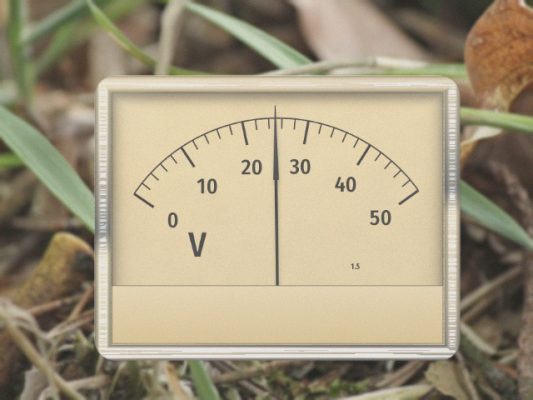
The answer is 25 V
